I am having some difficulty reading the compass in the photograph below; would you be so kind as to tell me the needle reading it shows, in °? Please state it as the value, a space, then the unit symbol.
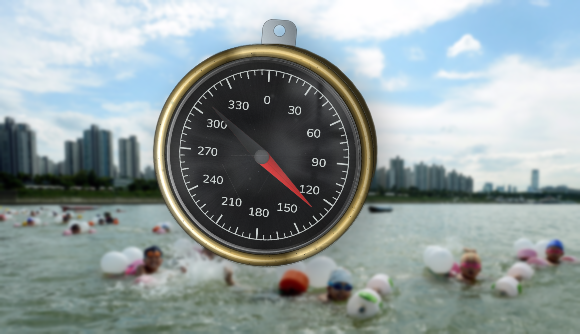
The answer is 130 °
